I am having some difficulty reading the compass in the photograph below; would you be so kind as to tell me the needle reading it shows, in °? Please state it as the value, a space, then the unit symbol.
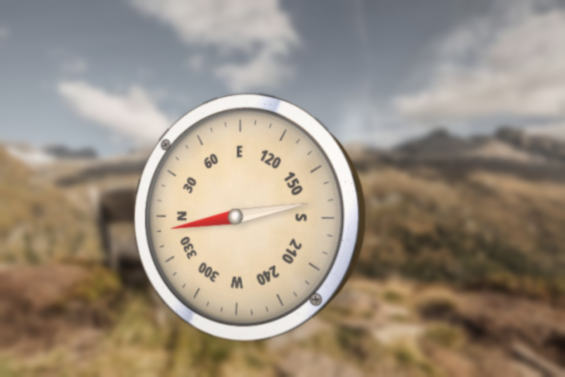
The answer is 350 °
